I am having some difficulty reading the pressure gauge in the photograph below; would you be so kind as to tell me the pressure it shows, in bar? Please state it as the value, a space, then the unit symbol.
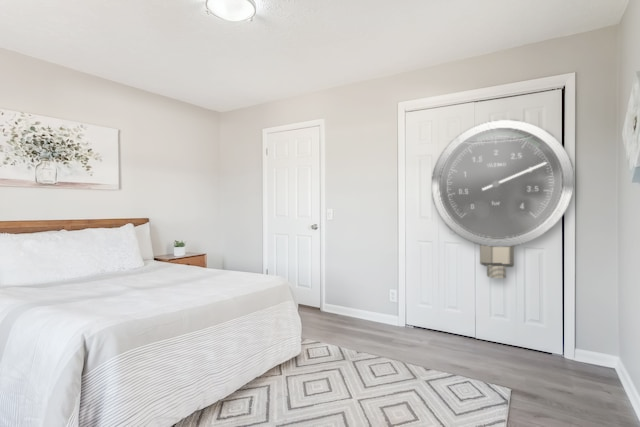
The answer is 3 bar
